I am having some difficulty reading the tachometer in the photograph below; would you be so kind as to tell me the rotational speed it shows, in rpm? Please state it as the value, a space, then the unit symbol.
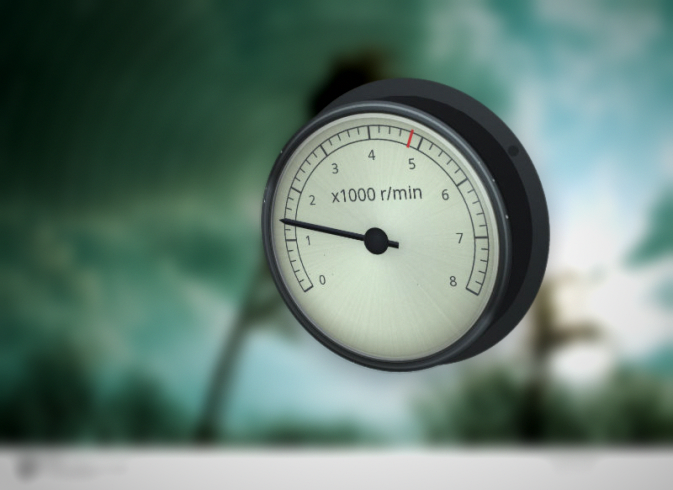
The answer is 1400 rpm
